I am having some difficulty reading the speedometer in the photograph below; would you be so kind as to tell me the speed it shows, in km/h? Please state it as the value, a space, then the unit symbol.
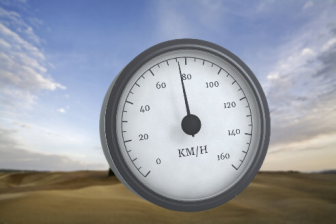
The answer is 75 km/h
